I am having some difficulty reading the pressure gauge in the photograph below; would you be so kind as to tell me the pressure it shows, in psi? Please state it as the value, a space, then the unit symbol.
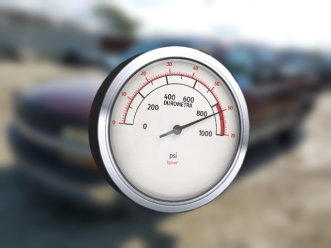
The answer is 850 psi
